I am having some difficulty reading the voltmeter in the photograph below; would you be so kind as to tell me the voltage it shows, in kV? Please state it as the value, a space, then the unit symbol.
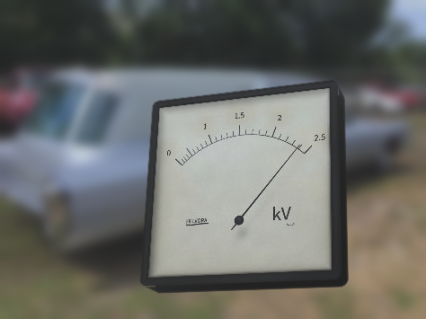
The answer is 2.4 kV
